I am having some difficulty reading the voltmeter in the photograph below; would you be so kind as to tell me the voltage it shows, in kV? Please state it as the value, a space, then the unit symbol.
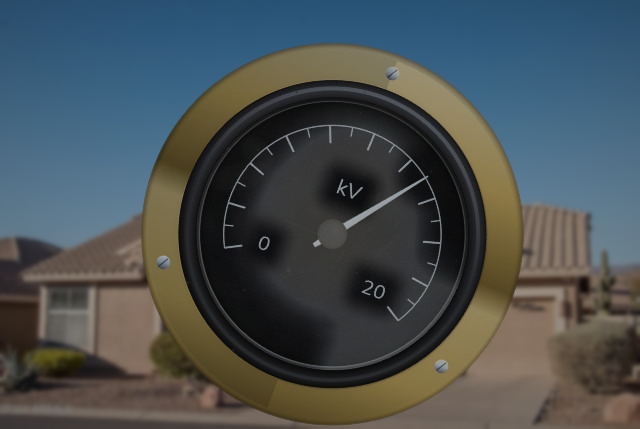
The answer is 13 kV
